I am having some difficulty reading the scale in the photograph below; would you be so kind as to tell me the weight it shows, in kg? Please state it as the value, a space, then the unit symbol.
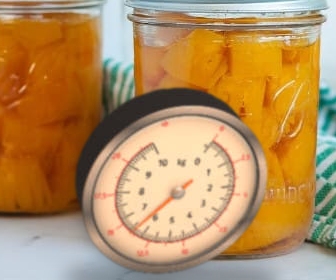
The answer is 6.5 kg
